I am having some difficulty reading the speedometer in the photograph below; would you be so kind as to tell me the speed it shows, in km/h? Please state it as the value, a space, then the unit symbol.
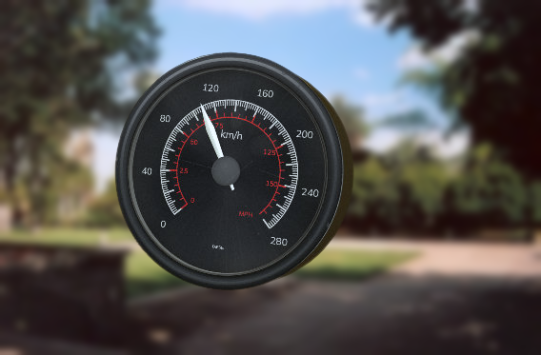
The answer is 110 km/h
